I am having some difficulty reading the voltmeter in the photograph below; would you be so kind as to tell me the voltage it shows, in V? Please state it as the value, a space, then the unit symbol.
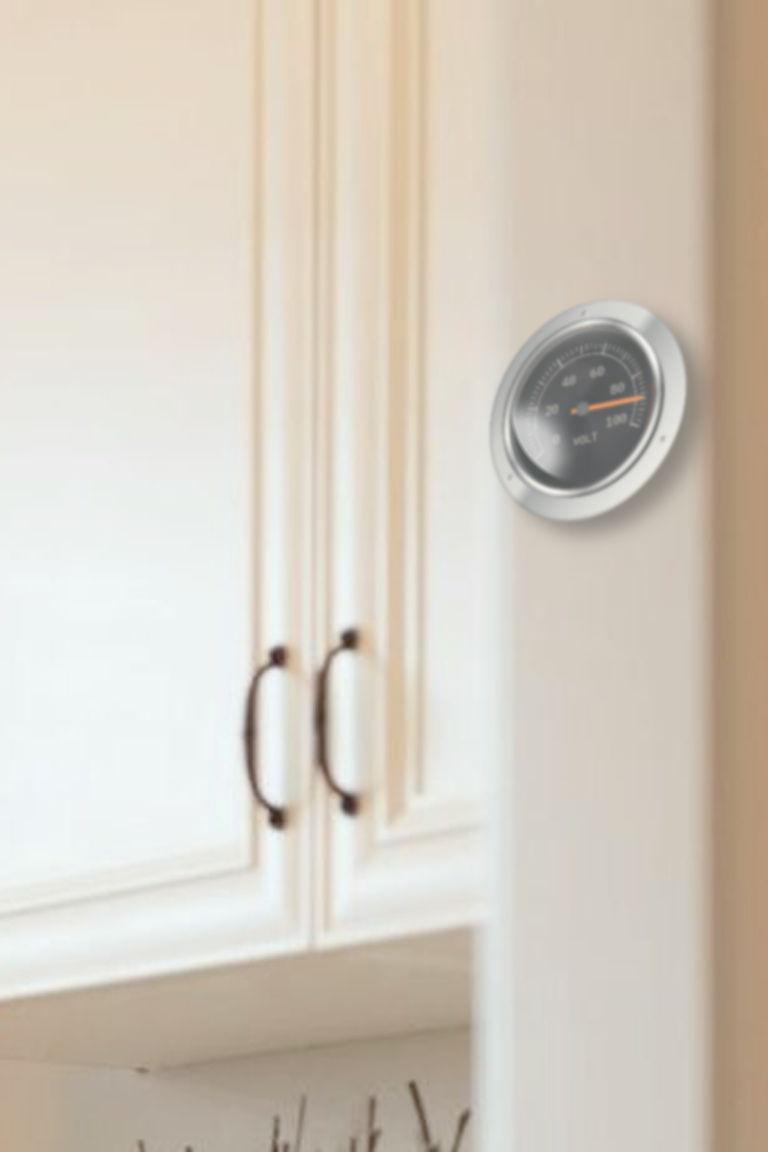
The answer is 90 V
